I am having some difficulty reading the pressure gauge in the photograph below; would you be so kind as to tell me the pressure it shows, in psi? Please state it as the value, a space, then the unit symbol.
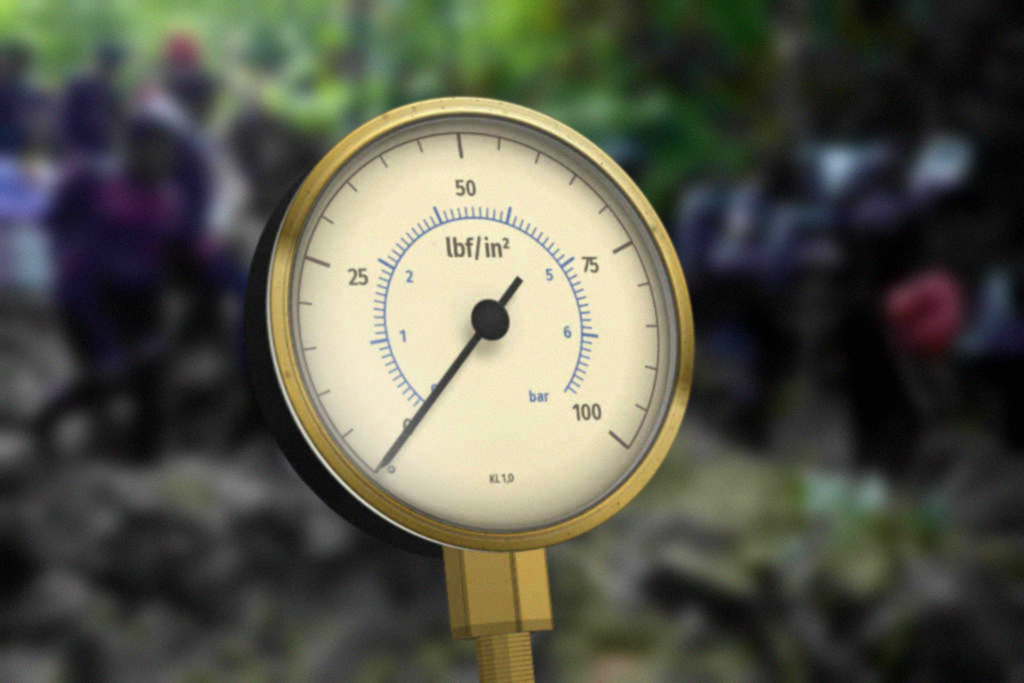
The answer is 0 psi
